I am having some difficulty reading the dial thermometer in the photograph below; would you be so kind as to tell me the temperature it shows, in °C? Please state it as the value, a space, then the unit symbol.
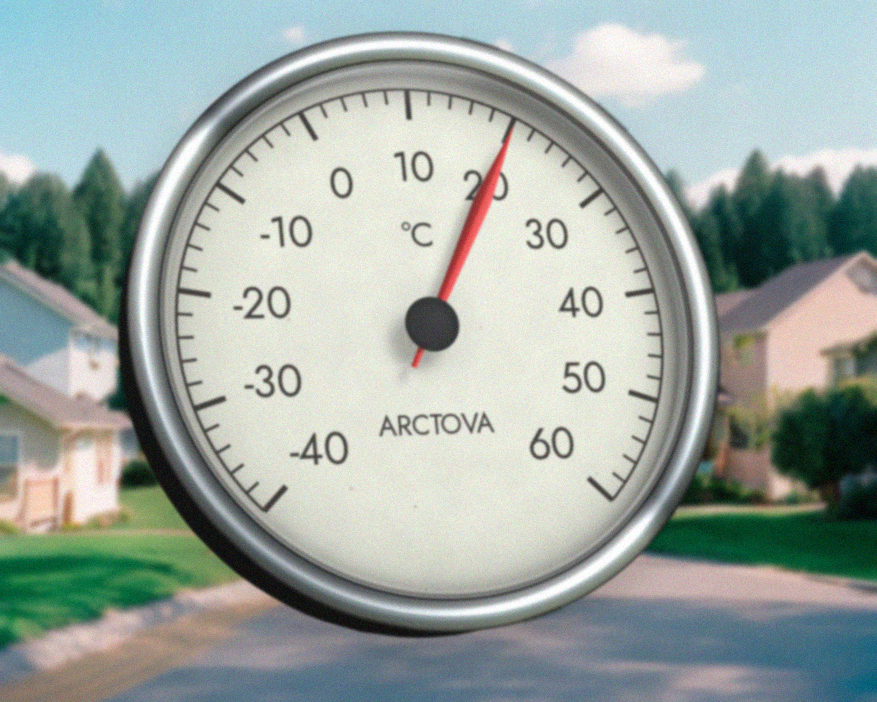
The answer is 20 °C
